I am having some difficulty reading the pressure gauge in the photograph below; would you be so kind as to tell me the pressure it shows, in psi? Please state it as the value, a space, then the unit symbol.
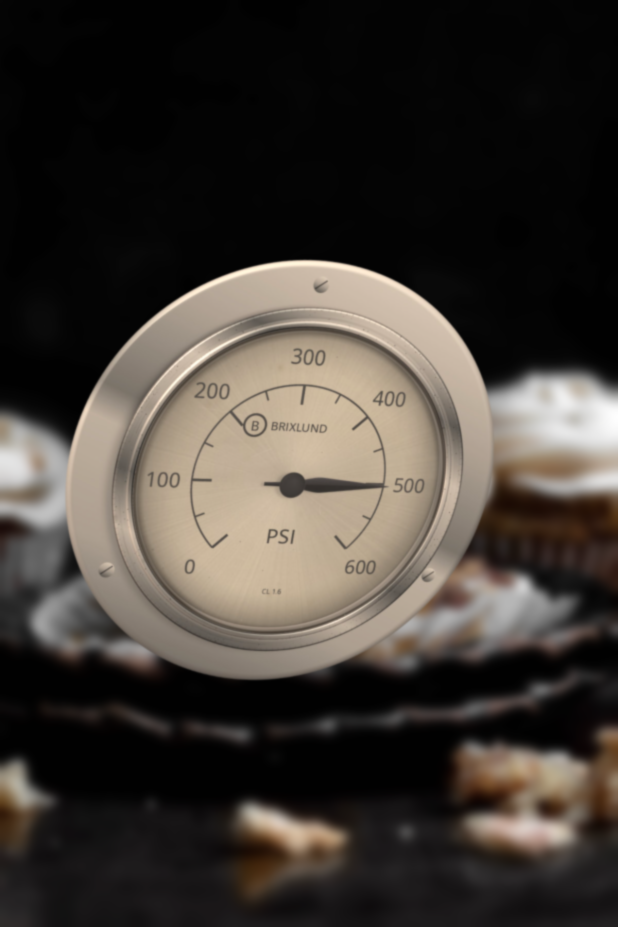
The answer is 500 psi
